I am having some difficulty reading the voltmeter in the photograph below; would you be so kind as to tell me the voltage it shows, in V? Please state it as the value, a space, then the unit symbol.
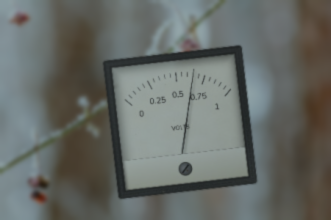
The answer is 0.65 V
